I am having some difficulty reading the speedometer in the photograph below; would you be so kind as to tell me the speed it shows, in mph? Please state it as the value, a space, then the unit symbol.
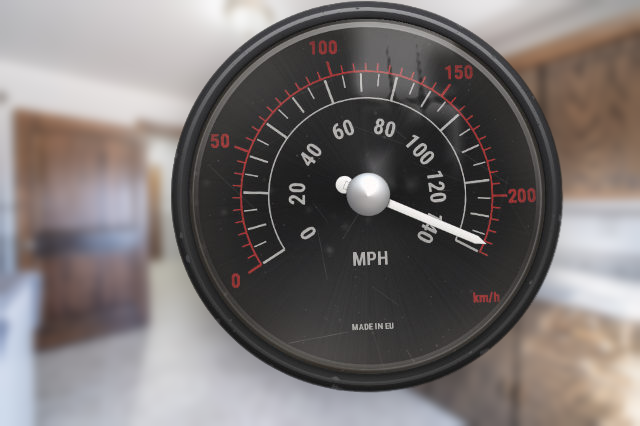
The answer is 137.5 mph
